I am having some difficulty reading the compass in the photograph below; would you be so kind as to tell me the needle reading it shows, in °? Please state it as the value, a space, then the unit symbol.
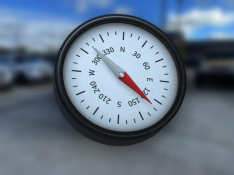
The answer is 130 °
